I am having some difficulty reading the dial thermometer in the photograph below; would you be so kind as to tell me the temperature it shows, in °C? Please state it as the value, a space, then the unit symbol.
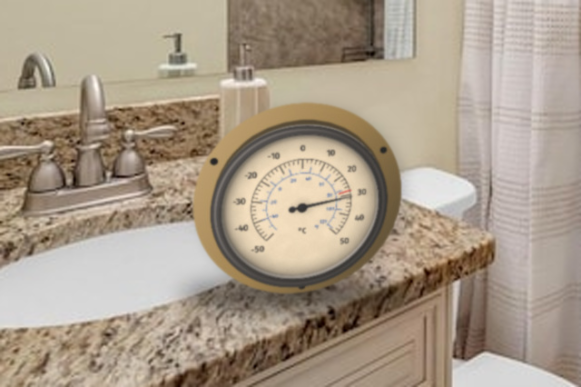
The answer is 30 °C
